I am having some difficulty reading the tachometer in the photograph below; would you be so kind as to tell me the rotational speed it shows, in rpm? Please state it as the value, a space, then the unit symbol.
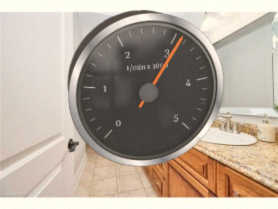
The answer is 3100 rpm
